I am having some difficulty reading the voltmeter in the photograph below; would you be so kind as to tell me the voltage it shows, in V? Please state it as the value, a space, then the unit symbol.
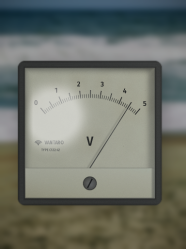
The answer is 4.5 V
